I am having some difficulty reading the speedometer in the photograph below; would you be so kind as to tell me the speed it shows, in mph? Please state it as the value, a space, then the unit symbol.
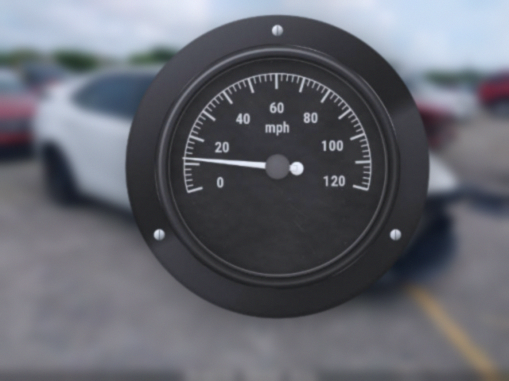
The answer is 12 mph
